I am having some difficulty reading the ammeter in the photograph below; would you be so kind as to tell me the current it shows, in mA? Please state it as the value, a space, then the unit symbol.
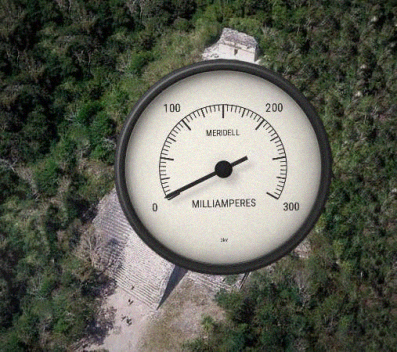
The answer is 5 mA
